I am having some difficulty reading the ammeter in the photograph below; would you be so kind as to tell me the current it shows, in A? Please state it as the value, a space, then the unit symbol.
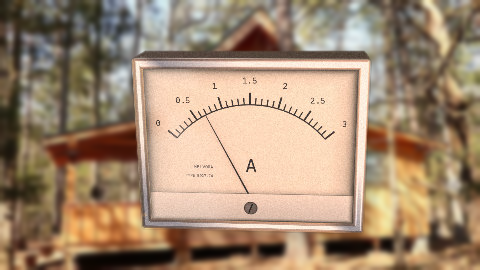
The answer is 0.7 A
